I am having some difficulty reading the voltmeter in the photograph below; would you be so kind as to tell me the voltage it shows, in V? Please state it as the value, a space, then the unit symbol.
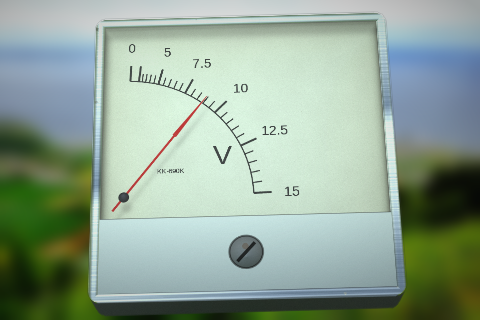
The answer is 9 V
